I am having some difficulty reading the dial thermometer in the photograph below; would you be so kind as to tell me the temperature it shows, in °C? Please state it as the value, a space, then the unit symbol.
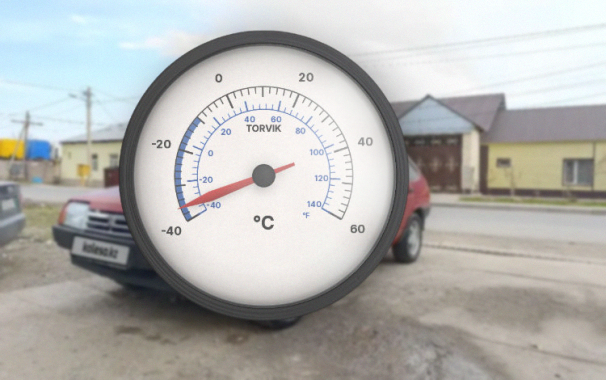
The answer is -36 °C
